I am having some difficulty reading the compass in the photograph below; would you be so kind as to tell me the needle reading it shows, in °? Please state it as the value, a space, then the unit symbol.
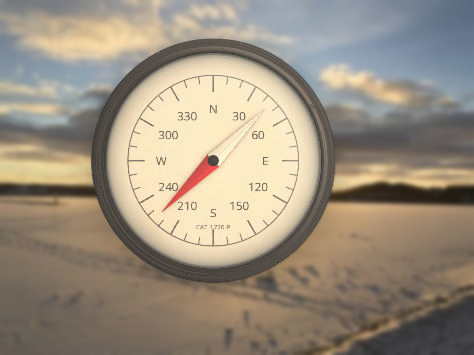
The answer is 225 °
